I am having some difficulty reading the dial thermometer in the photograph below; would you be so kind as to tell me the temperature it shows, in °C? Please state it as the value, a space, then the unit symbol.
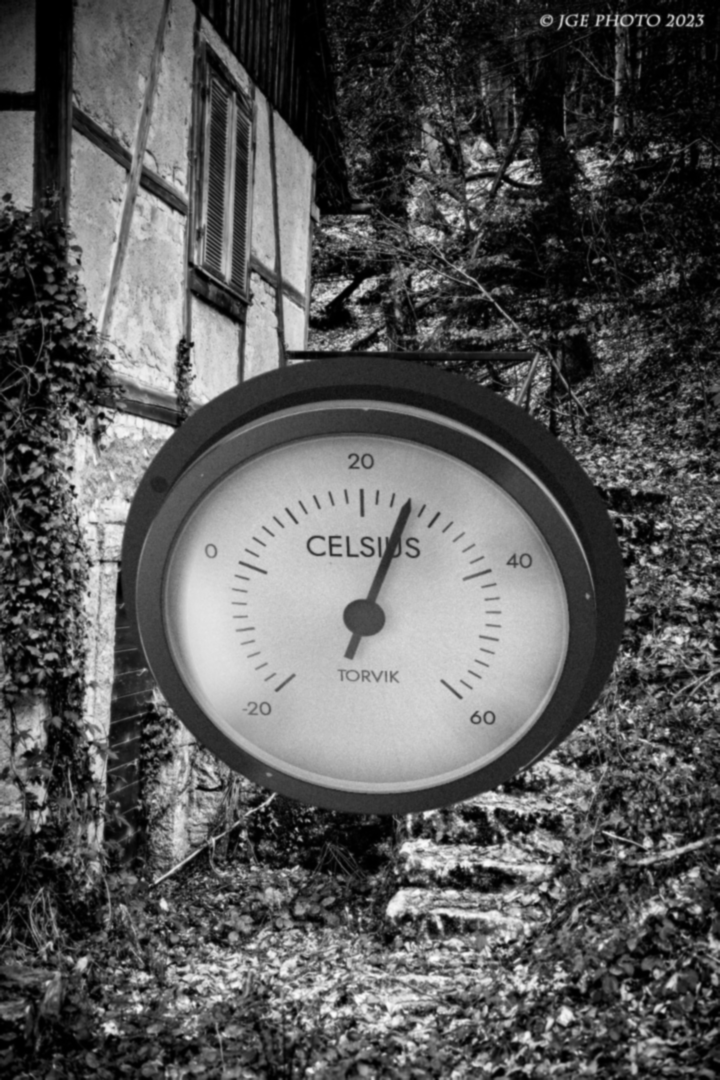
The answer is 26 °C
